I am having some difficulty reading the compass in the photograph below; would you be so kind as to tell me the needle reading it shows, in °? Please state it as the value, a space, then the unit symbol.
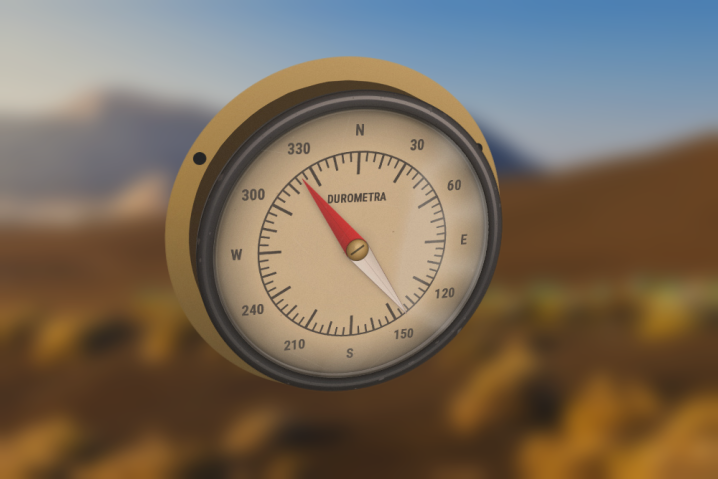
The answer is 322.5 °
